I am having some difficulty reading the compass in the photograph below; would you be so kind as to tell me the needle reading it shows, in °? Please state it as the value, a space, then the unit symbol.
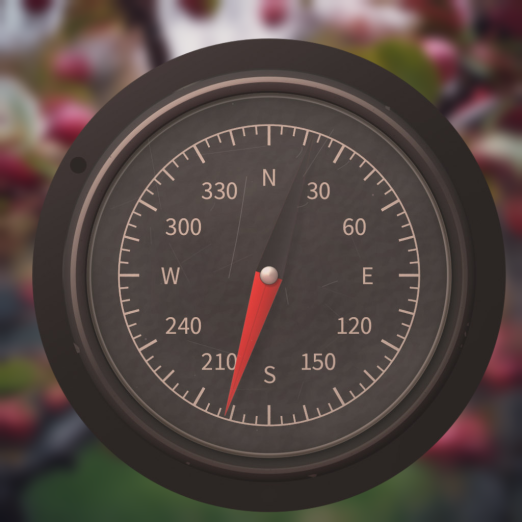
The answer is 197.5 °
